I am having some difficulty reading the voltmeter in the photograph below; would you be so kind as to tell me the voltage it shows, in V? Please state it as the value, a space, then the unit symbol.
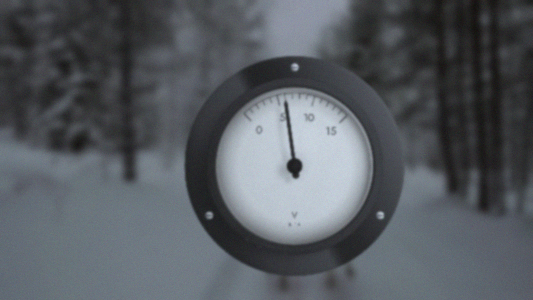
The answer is 6 V
